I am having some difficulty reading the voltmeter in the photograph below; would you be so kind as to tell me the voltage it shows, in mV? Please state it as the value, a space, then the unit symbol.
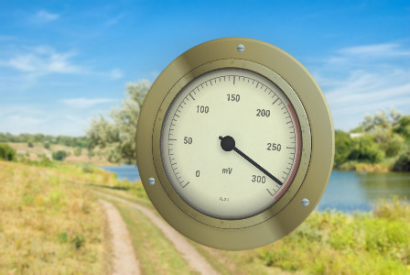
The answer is 285 mV
